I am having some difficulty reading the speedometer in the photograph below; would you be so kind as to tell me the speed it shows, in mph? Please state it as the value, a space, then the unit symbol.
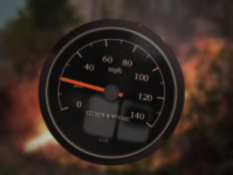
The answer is 20 mph
